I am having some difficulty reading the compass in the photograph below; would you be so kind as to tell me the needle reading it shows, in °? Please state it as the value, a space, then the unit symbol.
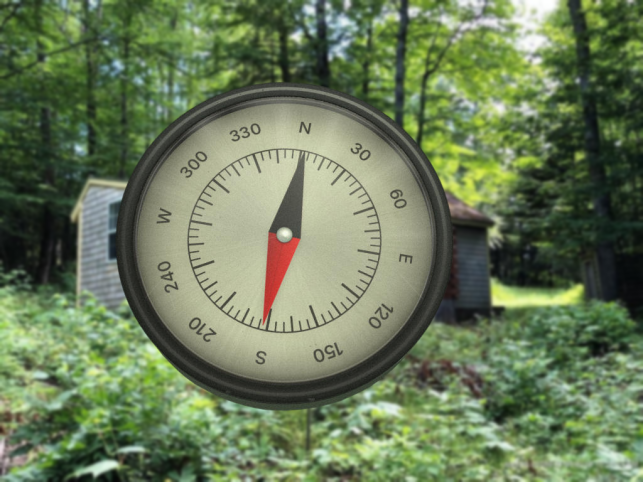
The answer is 182.5 °
